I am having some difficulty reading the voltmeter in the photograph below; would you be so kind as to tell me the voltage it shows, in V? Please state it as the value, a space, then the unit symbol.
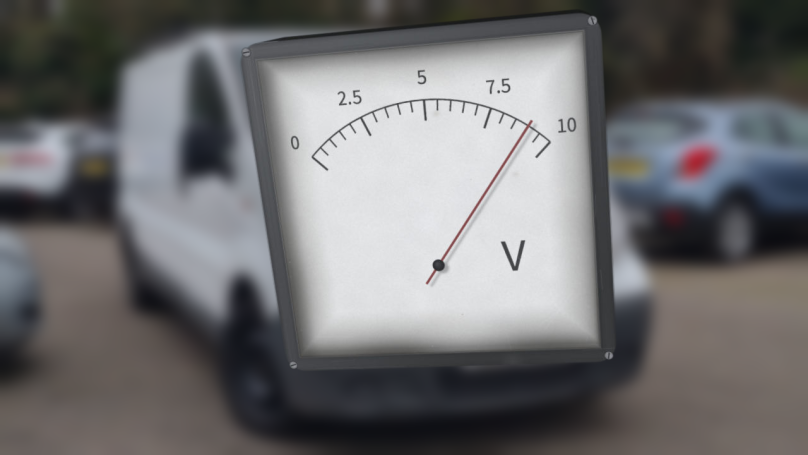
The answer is 9 V
